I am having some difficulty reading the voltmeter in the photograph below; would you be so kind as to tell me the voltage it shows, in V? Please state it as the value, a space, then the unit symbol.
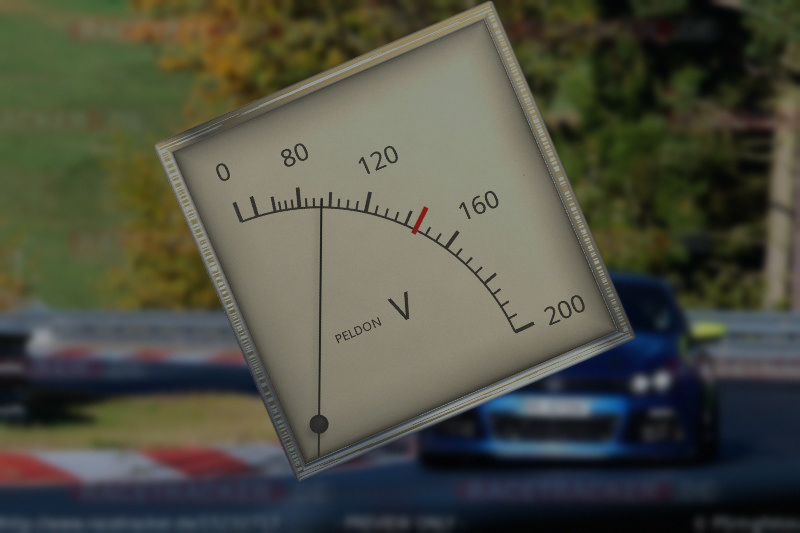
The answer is 95 V
